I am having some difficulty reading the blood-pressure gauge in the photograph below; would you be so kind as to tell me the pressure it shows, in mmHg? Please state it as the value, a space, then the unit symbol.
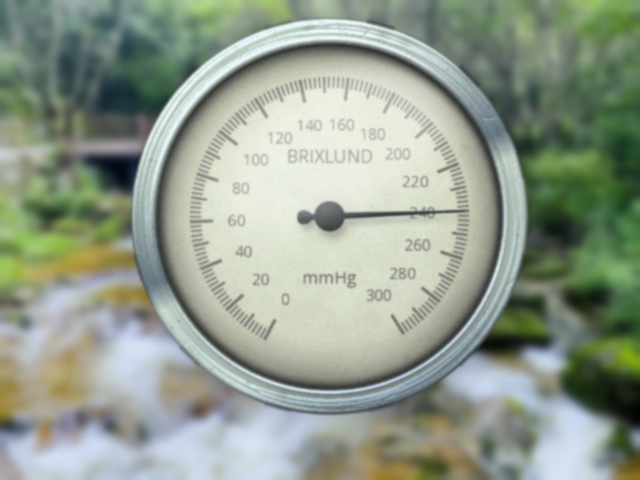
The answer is 240 mmHg
